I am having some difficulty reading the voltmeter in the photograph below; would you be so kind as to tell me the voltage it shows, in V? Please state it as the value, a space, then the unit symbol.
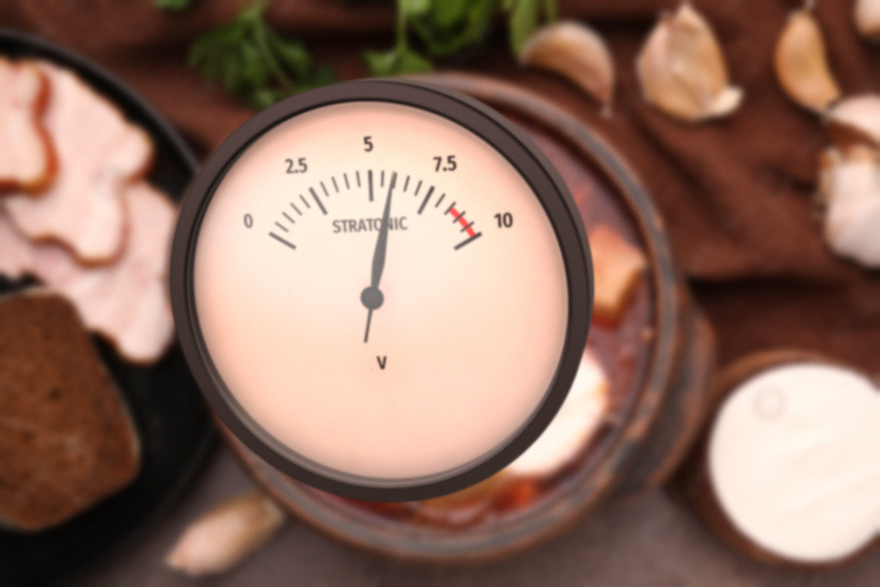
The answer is 6 V
